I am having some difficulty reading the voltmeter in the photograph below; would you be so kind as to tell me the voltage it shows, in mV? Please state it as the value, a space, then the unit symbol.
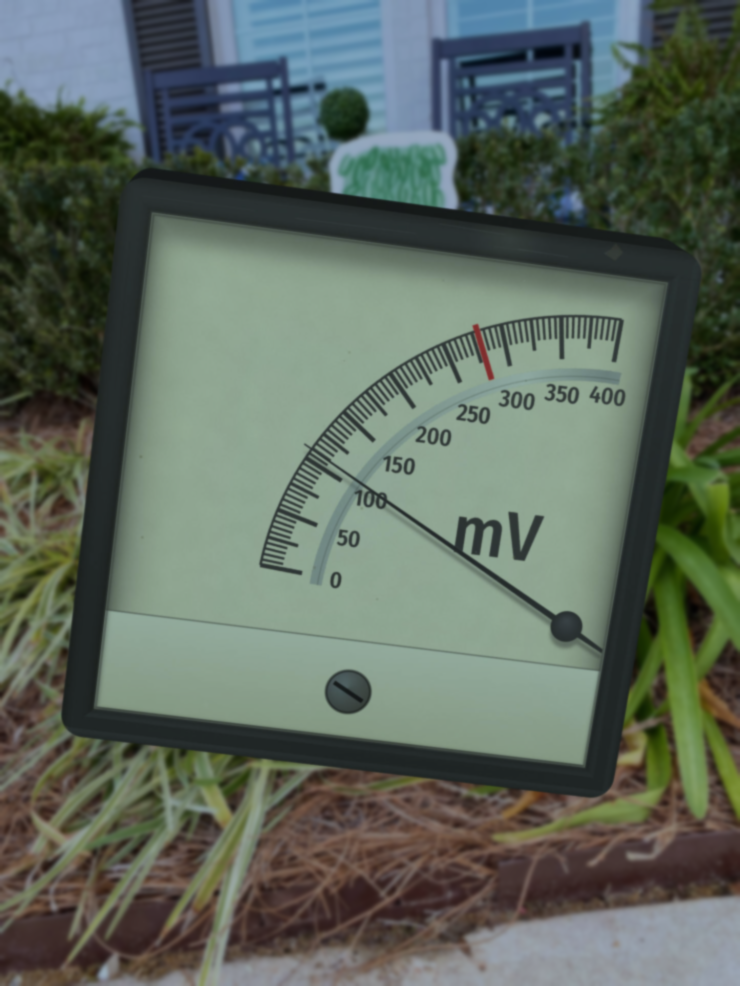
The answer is 110 mV
